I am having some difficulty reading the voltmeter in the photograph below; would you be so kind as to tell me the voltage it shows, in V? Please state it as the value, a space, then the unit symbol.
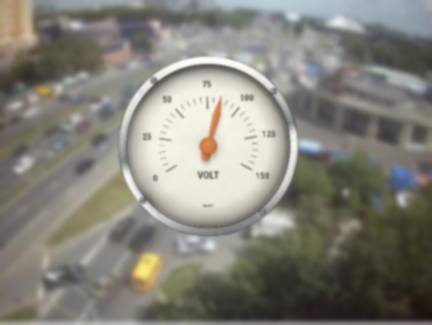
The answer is 85 V
